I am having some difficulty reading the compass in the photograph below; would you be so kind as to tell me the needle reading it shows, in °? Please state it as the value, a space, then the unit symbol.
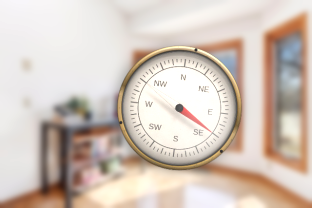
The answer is 120 °
